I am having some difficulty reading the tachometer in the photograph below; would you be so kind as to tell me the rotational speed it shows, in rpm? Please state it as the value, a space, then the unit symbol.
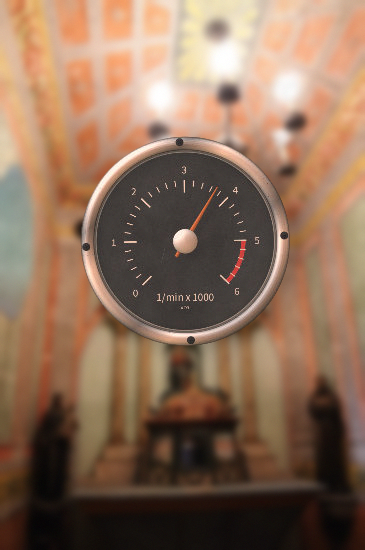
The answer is 3700 rpm
